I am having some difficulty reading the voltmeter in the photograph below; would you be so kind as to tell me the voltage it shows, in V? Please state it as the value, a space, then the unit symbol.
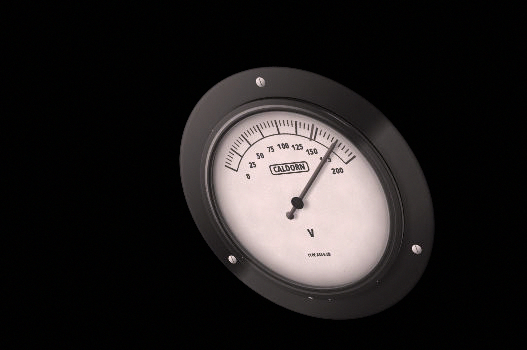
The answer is 175 V
